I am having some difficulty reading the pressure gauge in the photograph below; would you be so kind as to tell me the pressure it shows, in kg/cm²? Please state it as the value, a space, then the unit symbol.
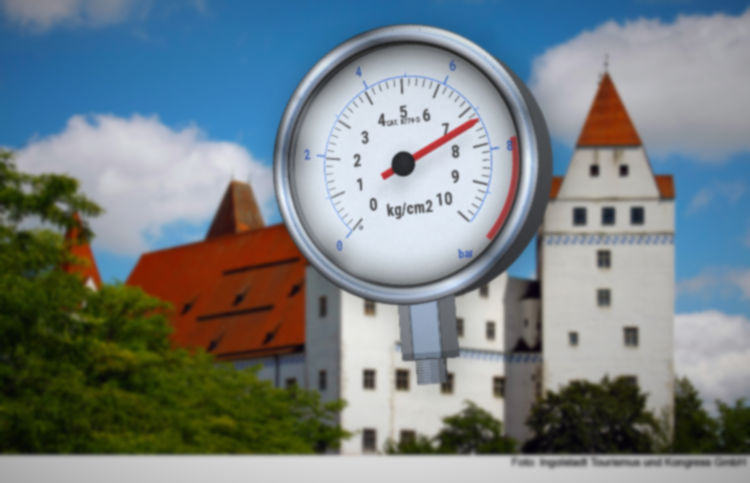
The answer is 7.4 kg/cm²
